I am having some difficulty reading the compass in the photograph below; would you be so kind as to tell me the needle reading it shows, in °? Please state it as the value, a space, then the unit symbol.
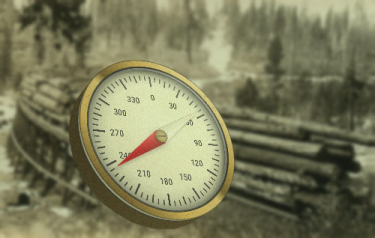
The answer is 235 °
